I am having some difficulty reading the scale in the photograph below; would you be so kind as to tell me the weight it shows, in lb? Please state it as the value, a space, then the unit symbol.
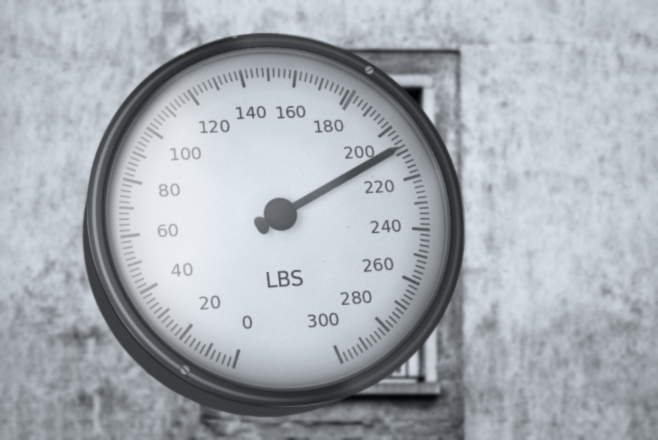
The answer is 208 lb
